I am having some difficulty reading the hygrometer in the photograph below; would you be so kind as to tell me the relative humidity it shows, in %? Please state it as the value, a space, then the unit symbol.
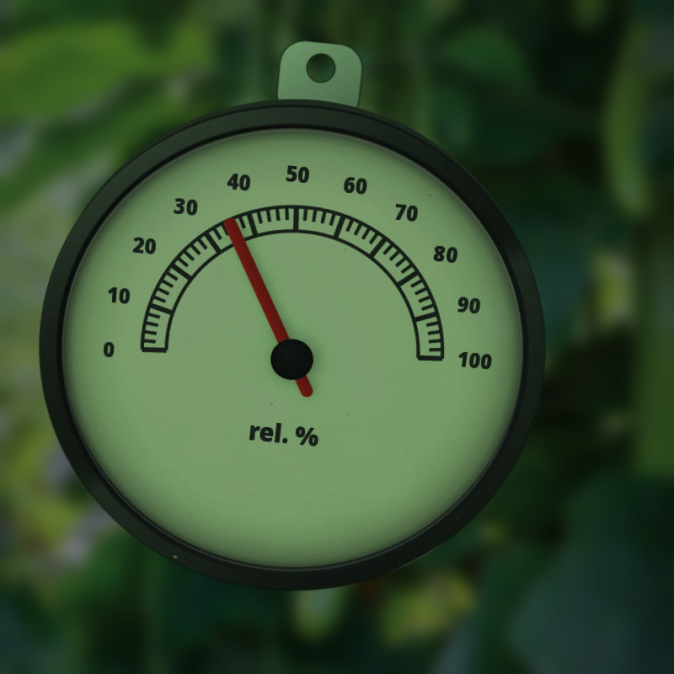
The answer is 36 %
